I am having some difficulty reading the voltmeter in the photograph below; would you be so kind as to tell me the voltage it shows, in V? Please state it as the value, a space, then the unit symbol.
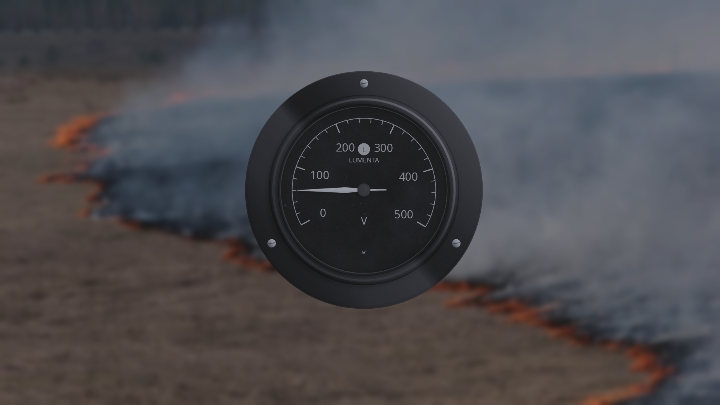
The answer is 60 V
